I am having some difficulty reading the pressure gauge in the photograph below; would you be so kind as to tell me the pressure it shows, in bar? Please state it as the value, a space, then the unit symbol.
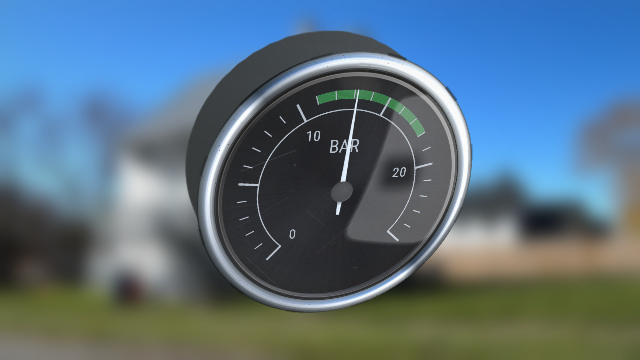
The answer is 13 bar
